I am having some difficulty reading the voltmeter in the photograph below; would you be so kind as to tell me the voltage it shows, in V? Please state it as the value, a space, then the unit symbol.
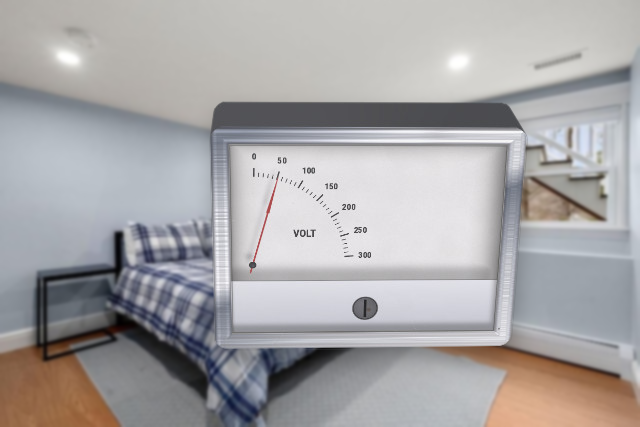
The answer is 50 V
